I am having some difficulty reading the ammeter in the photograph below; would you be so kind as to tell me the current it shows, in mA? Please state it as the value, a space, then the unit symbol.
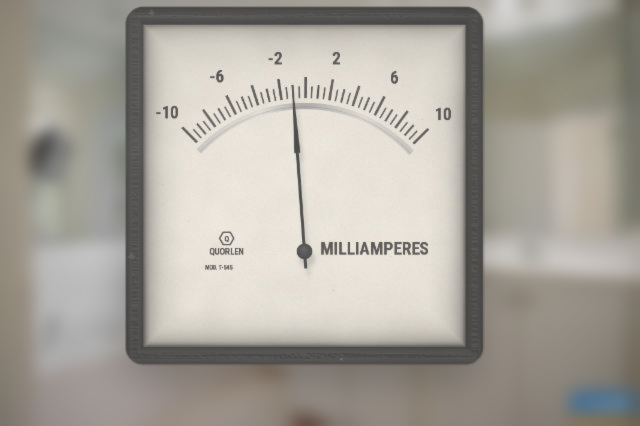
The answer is -1 mA
